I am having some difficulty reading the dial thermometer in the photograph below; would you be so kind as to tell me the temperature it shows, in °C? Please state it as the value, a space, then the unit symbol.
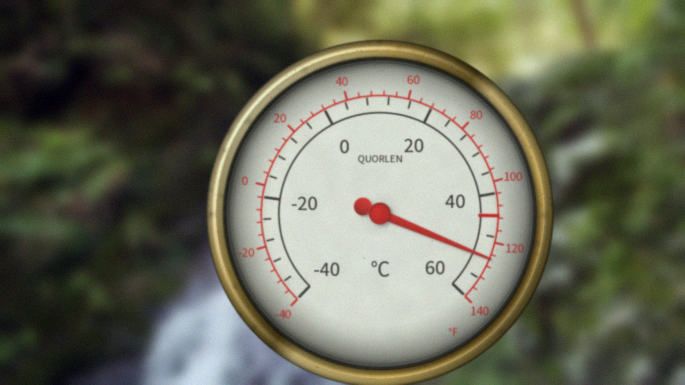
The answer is 52 °C
